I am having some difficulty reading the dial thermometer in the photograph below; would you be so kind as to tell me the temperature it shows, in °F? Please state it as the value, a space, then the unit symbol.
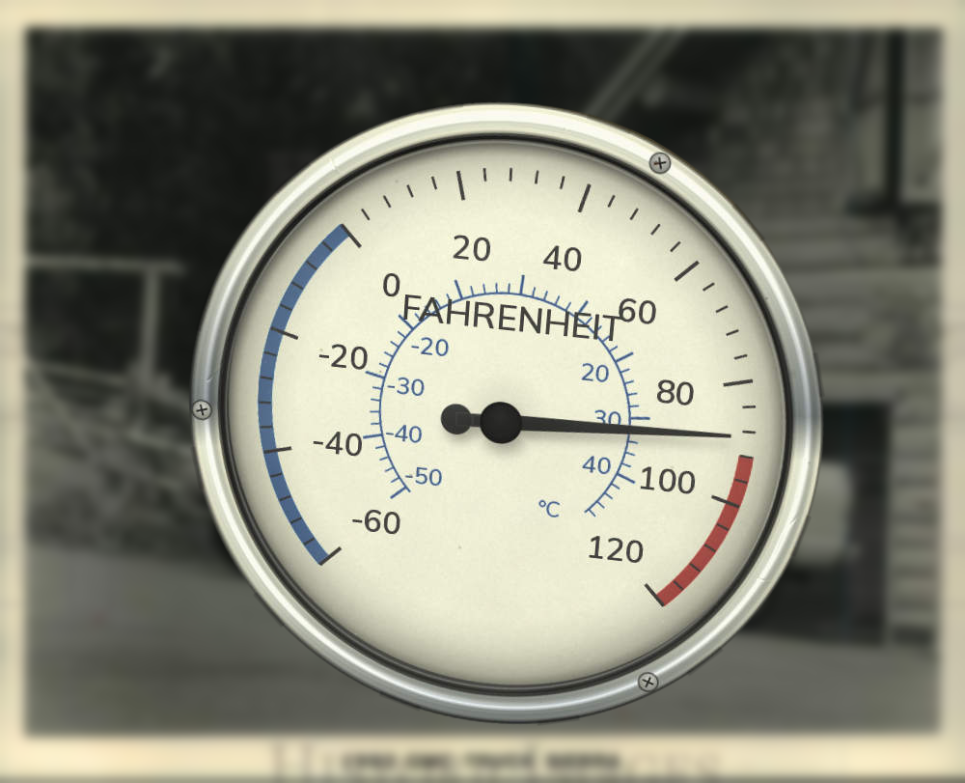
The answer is 88 °F
